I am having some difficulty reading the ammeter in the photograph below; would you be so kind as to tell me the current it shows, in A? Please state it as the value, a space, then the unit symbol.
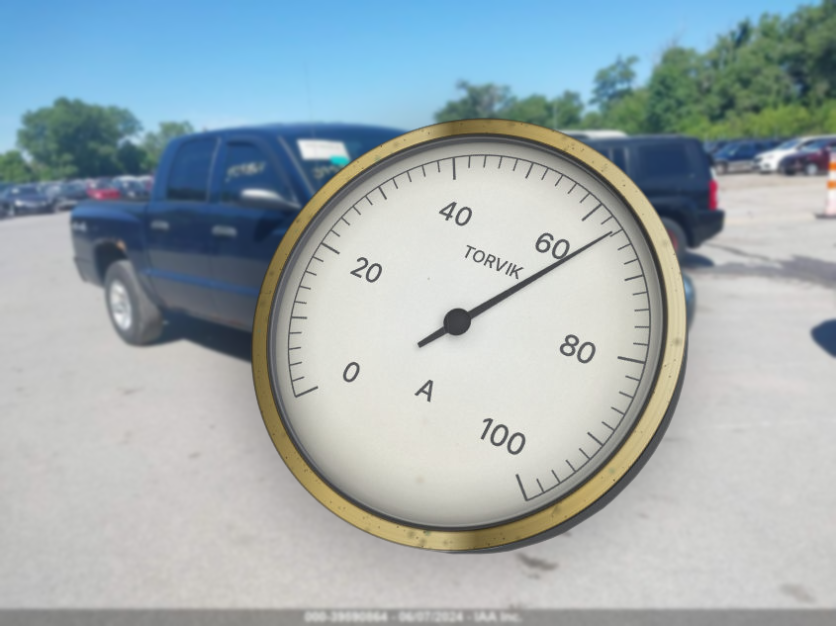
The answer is 64 A
